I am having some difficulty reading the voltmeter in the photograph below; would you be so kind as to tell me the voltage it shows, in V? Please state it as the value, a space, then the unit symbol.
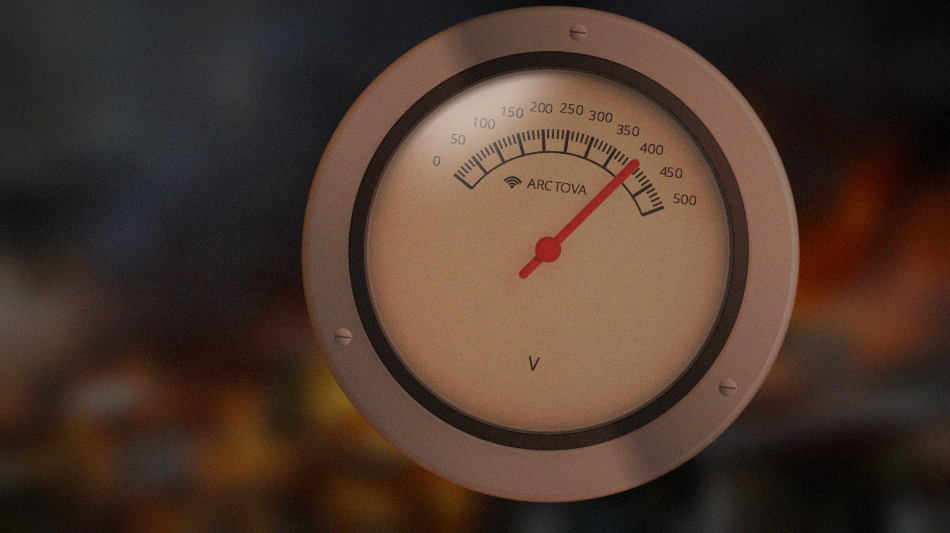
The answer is 400 V
